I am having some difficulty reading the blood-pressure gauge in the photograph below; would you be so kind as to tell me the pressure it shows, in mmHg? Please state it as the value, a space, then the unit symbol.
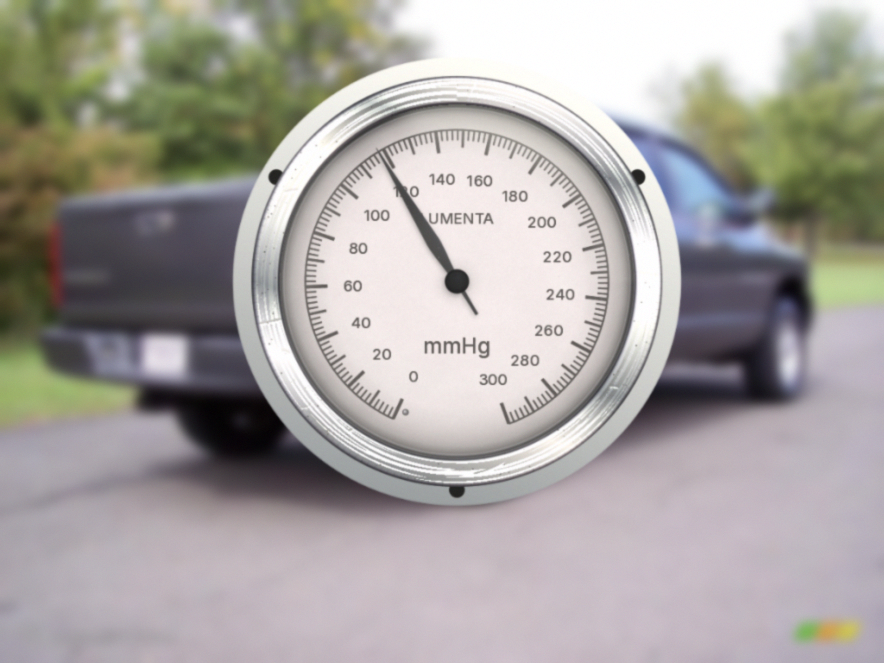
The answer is 118 mmHg
